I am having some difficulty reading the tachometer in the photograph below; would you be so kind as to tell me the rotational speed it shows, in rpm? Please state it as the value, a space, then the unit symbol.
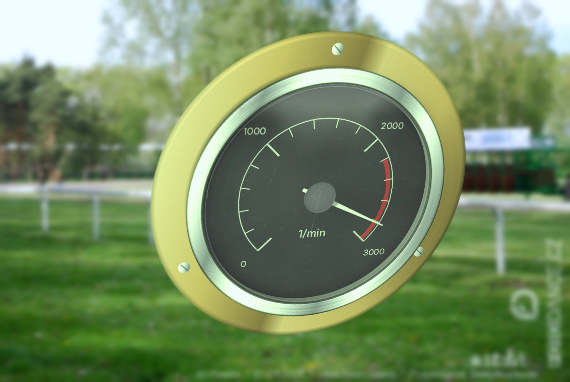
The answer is 2800 rpm
